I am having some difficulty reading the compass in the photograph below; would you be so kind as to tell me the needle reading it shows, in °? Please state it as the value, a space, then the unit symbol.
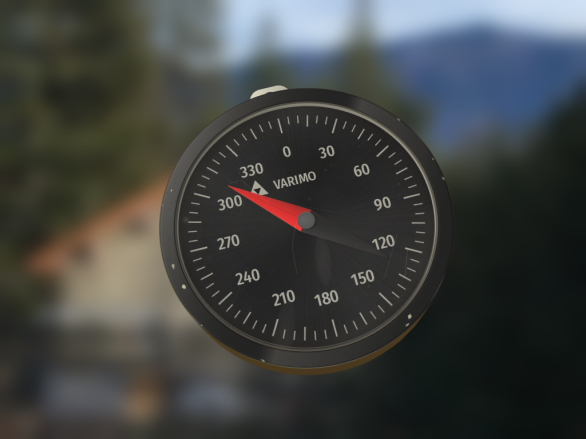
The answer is 310 °
